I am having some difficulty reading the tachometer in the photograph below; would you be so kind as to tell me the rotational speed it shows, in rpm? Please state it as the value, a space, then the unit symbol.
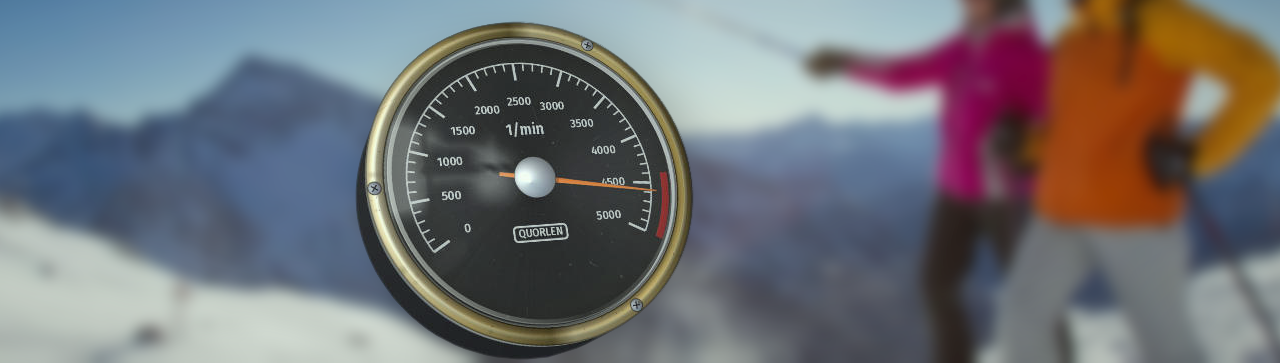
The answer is 4600 rpm
